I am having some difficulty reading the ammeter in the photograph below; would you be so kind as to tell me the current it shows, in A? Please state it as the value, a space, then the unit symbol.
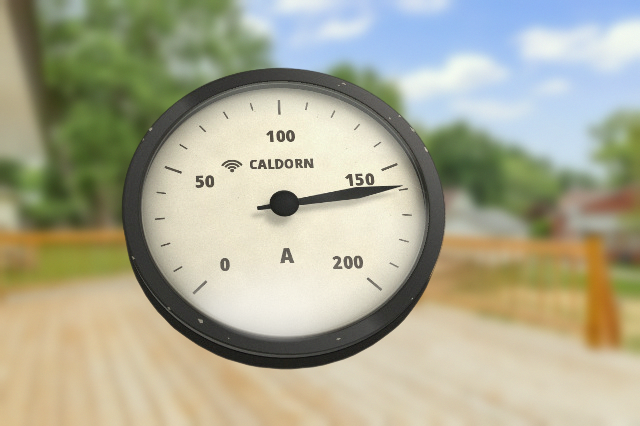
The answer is 160 A
